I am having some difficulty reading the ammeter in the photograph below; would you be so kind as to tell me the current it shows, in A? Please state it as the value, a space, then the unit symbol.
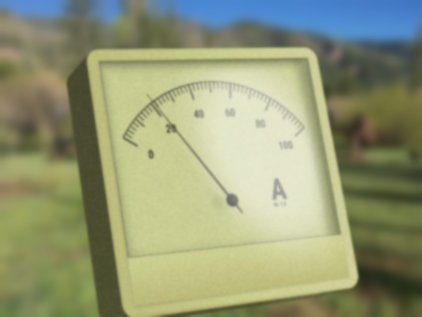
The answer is 20 A
